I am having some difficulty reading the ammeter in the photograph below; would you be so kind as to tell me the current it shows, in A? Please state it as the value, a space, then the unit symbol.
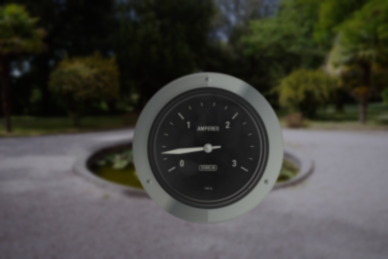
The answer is 0.3 A
